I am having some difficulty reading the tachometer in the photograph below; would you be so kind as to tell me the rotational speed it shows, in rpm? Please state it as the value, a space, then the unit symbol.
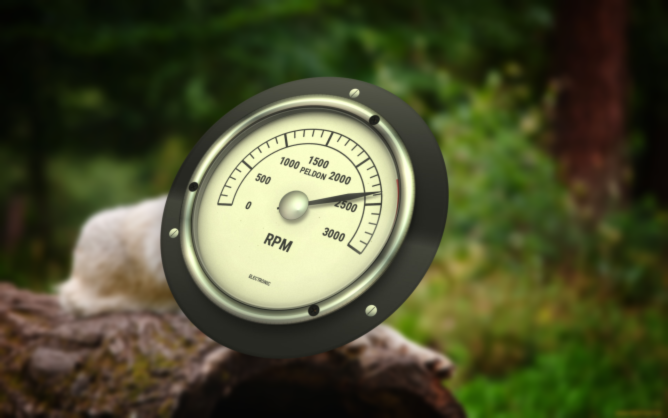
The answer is 2400 rpm
